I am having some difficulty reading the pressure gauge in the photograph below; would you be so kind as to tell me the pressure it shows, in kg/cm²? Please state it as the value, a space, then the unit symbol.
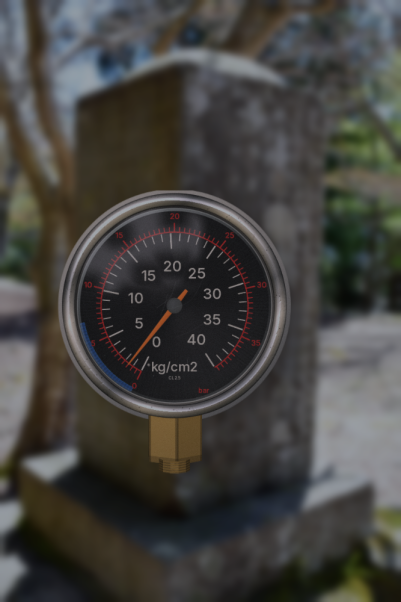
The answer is 1.5 kg/cm²
